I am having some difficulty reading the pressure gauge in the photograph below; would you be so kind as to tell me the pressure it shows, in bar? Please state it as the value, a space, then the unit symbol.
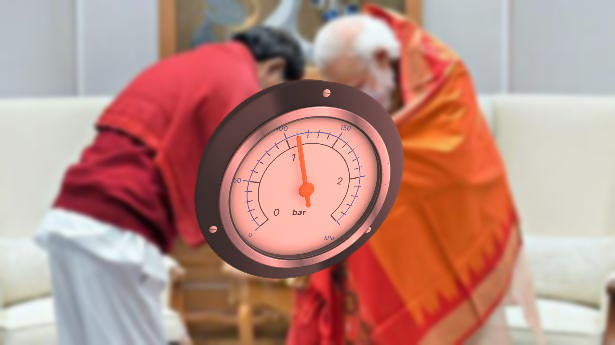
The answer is 1.1 bar
